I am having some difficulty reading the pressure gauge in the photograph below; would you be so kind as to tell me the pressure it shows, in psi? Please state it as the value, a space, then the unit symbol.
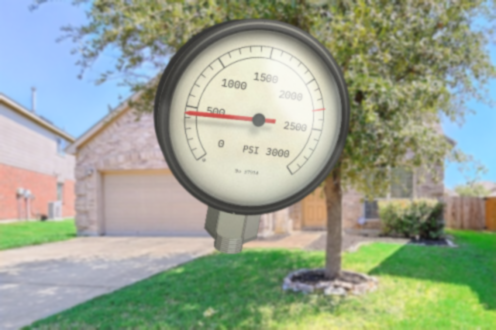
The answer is 450 psi
